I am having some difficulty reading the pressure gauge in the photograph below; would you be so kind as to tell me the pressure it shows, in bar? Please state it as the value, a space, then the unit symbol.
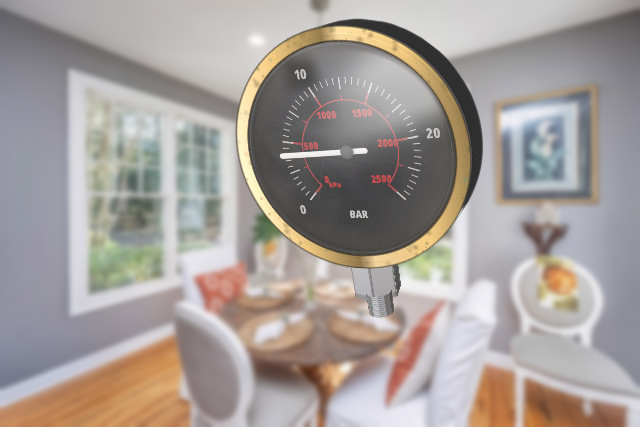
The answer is 4 bar
